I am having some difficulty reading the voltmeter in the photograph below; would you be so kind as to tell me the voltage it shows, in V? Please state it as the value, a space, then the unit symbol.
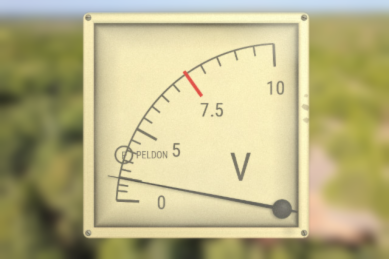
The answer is 2.5 V
